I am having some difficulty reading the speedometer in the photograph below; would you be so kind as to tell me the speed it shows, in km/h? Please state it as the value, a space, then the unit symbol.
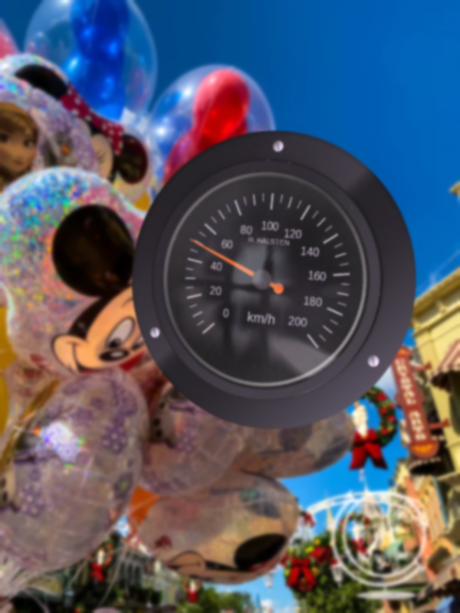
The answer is 50 km/h
